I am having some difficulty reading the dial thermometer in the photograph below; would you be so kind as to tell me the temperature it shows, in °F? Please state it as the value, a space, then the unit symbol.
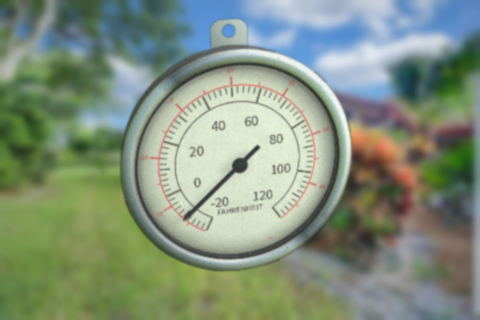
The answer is -10 °F
